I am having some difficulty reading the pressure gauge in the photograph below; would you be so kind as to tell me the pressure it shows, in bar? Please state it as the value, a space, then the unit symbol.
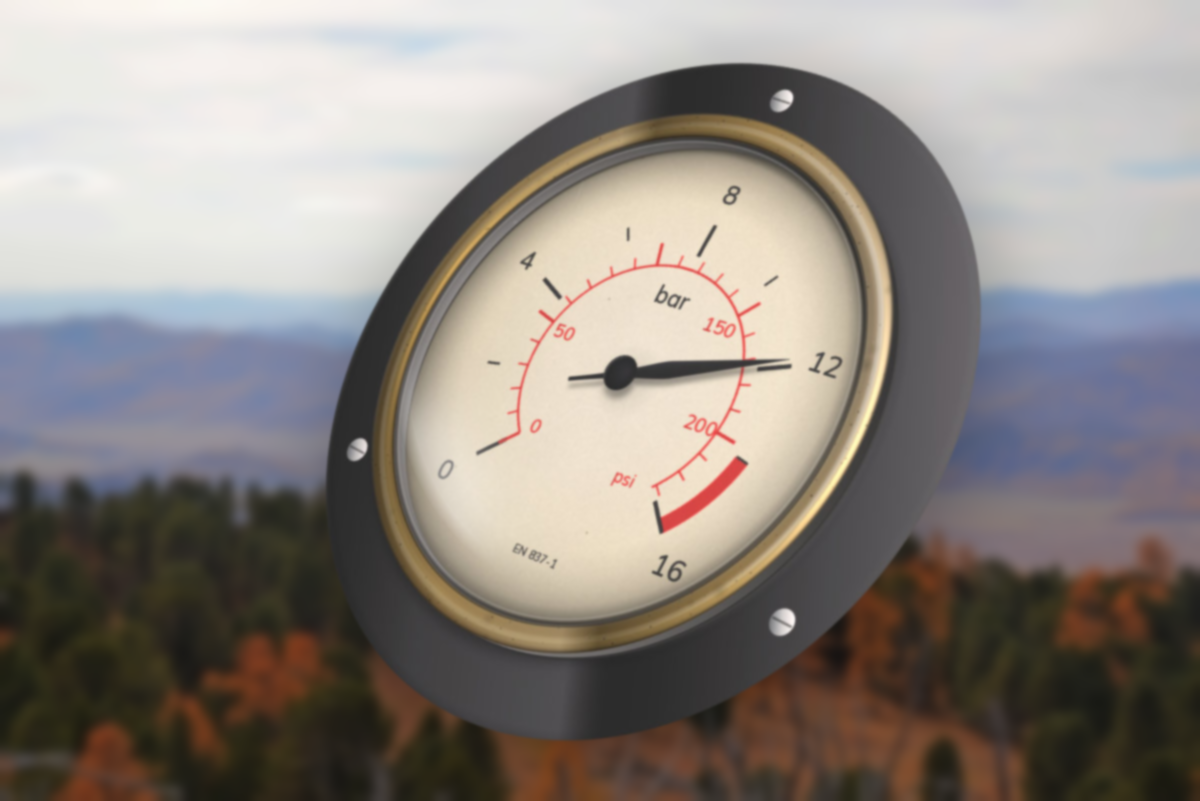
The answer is 12 bar
